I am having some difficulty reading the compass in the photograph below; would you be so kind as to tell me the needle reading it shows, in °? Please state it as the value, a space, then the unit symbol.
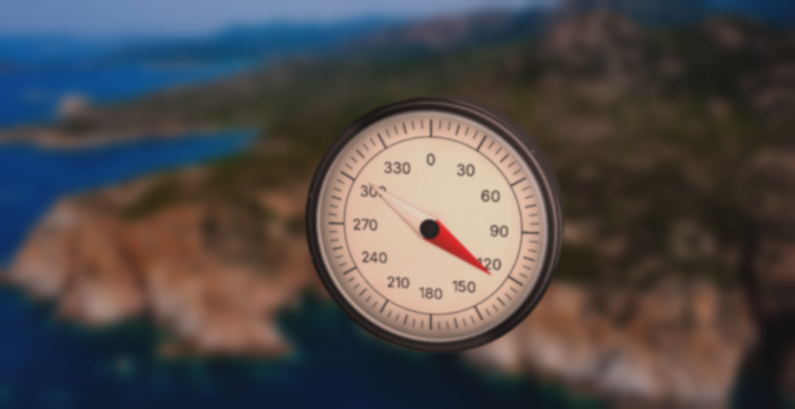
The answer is 125 °
